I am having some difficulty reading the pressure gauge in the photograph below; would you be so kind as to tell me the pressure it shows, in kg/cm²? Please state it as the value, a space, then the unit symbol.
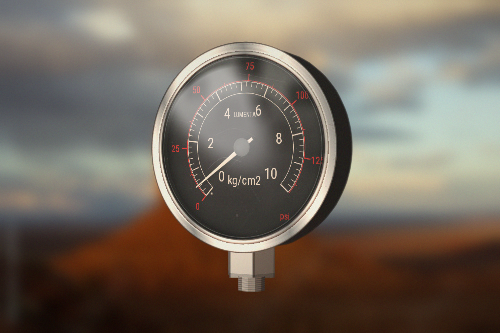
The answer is 0.4 kg/cm²
